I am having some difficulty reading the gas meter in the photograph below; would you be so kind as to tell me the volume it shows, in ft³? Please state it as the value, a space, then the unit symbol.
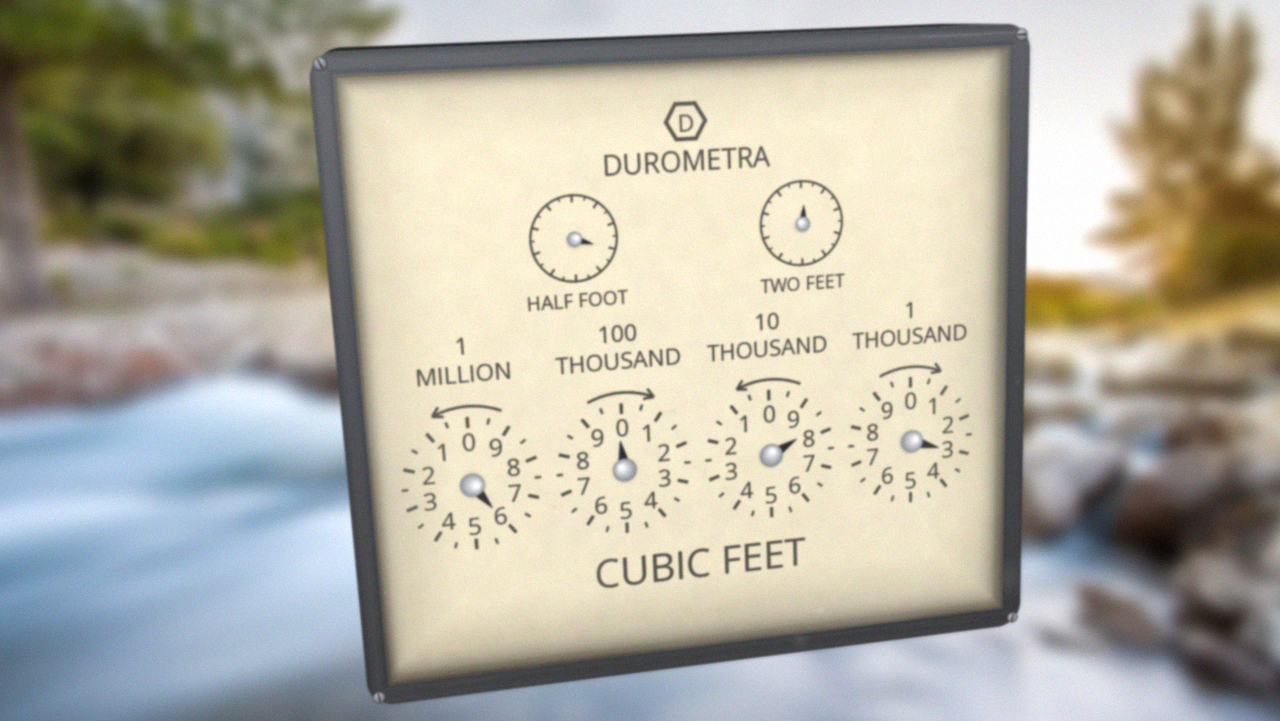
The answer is 598300 ft³
